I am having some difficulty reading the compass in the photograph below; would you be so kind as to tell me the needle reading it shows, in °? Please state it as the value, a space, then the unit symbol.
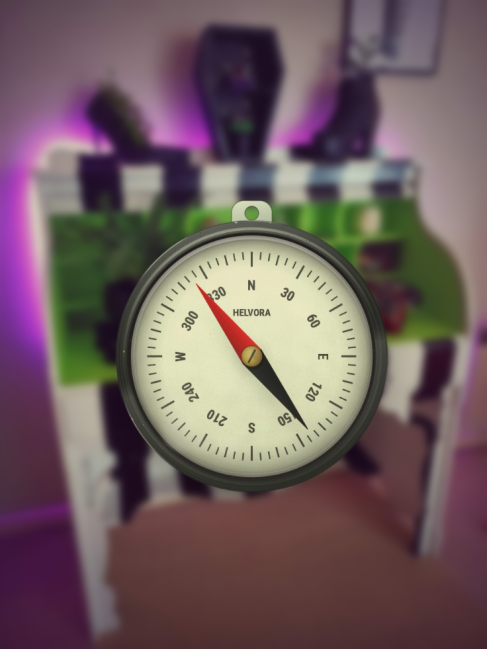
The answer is 322.5 °
